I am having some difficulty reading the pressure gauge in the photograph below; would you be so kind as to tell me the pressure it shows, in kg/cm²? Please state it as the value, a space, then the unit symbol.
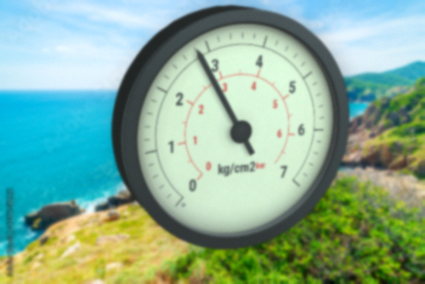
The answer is 2.8 kg/cm²
